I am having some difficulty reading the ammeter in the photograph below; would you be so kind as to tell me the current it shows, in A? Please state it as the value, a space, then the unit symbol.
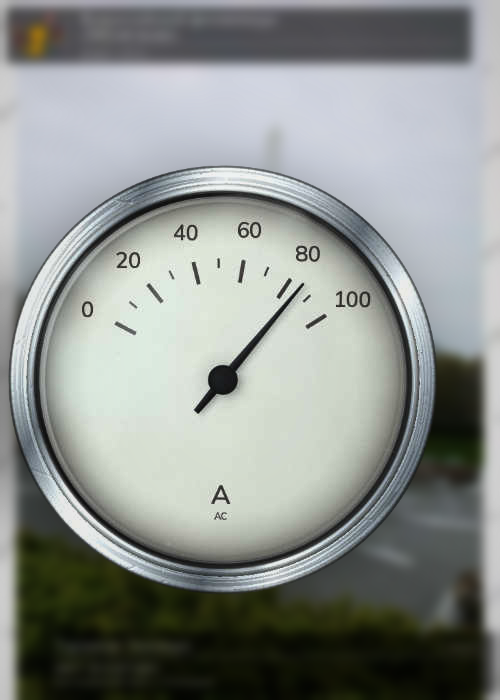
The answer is 85 A
